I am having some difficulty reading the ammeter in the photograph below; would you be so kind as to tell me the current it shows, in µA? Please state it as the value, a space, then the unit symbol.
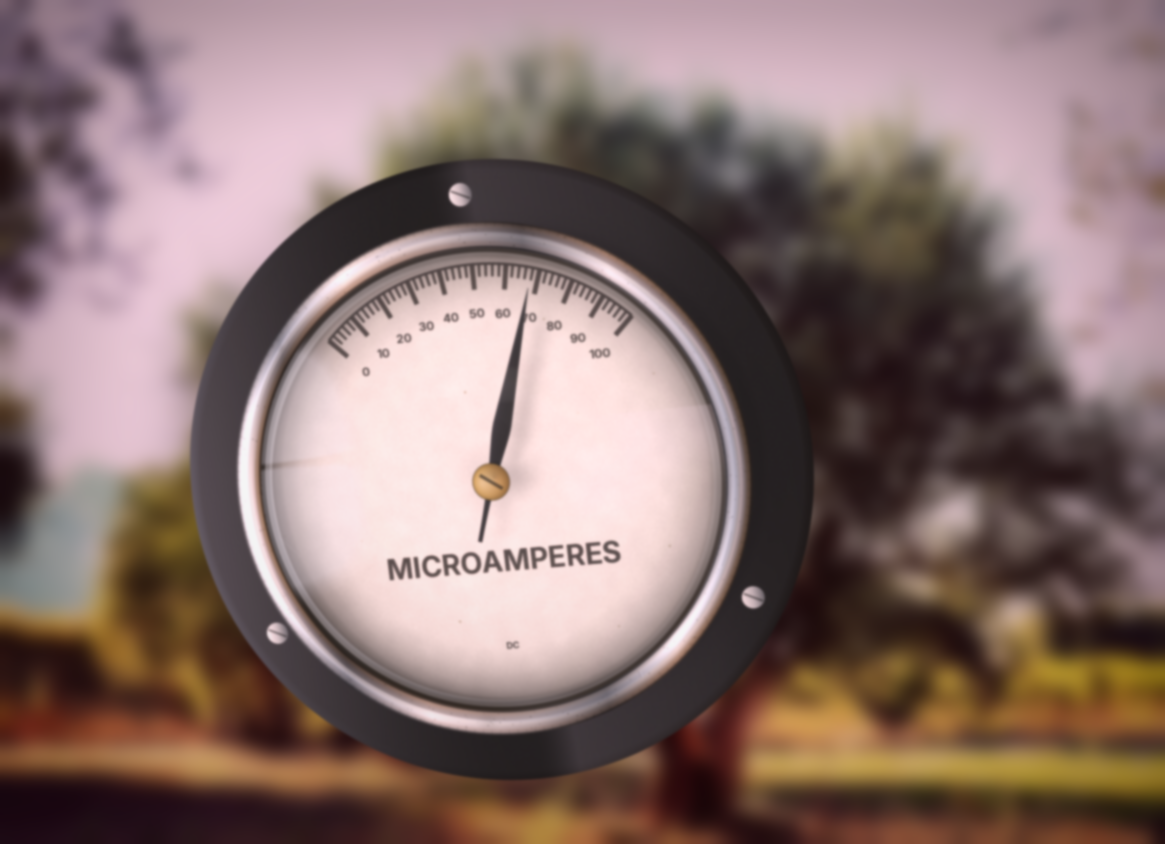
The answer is 68 µA
